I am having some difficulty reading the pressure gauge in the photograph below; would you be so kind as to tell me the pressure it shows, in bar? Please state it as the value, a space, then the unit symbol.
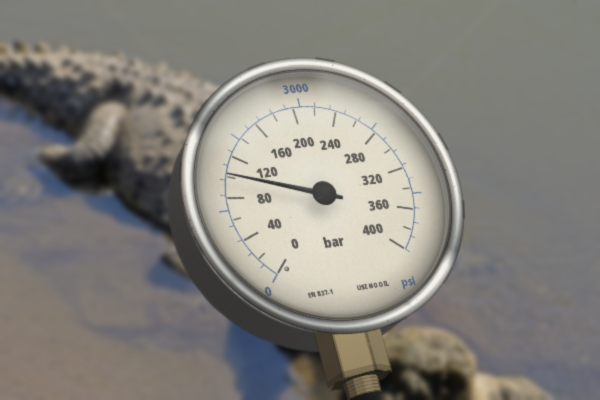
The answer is 100 bar
